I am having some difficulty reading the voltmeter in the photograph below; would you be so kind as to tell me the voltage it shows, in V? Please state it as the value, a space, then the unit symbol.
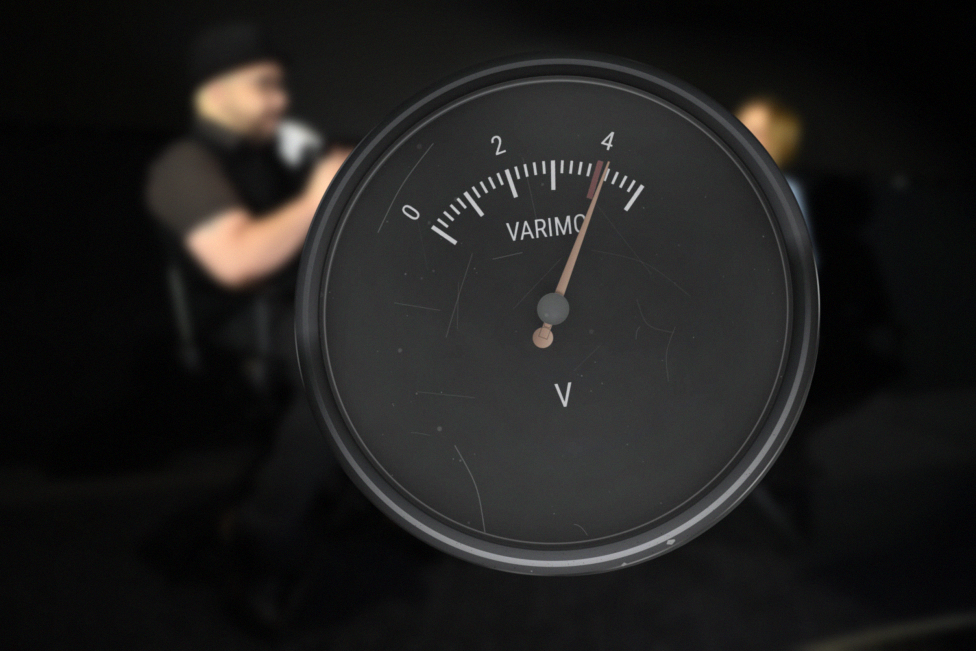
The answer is 4.2 V
